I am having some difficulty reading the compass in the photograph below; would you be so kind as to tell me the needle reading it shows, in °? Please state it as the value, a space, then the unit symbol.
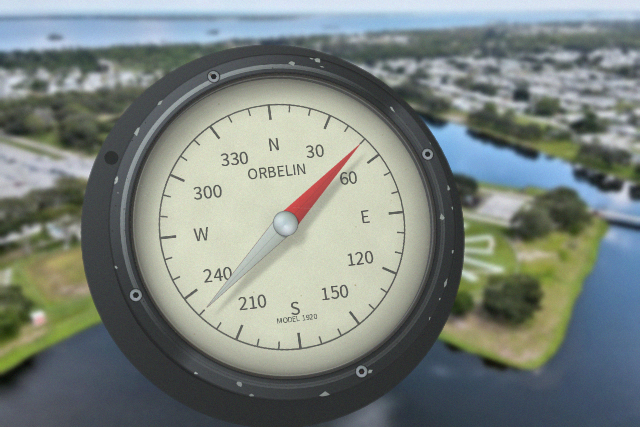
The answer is 50 °
